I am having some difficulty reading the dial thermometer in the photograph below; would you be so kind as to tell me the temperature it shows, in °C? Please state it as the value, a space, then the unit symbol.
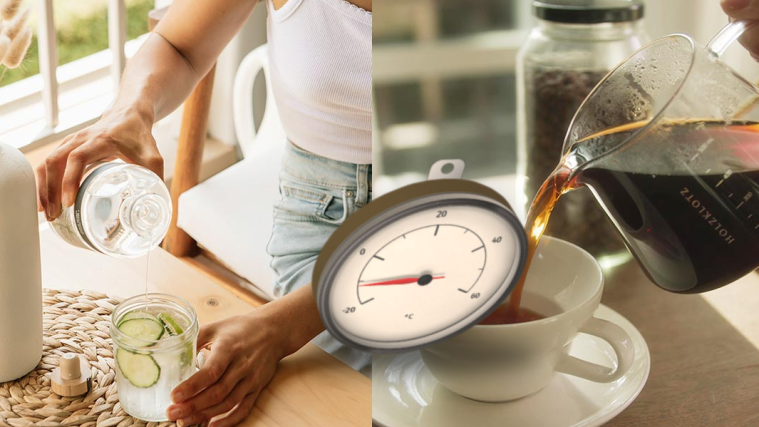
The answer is -10 °C
